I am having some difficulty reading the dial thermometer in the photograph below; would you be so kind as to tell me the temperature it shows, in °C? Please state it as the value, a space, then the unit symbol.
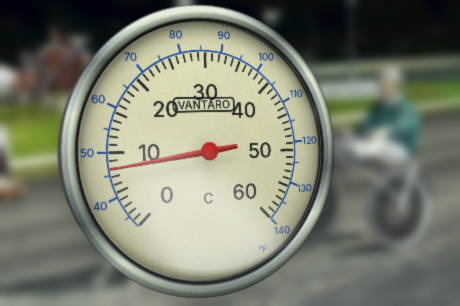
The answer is 8 °C
